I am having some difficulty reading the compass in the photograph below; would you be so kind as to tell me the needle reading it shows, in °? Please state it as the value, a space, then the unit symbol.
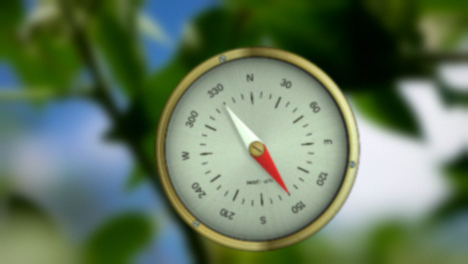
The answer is 150 °
